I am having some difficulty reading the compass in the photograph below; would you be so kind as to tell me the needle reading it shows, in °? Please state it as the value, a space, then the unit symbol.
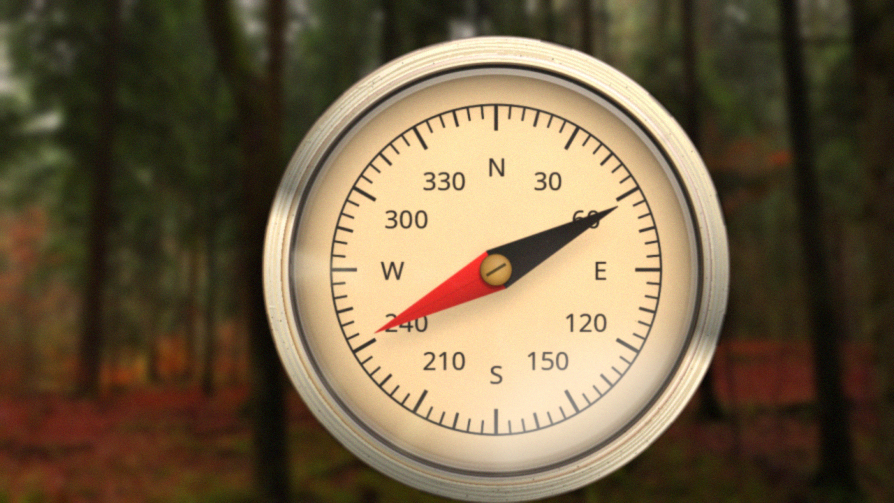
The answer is 242.5 °
